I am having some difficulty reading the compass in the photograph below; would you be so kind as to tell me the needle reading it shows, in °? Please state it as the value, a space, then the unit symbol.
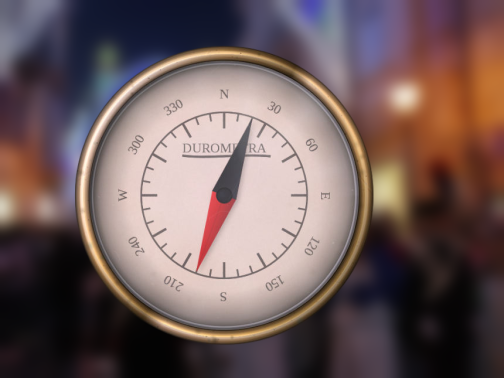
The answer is 200 °
